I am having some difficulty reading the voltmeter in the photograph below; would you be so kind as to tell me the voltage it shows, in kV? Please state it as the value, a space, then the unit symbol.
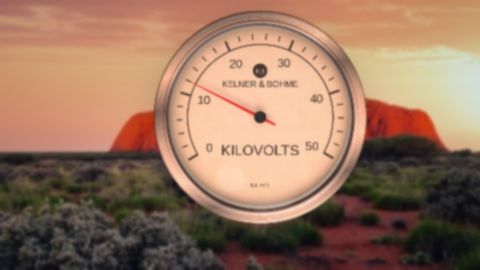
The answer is 12 kV
